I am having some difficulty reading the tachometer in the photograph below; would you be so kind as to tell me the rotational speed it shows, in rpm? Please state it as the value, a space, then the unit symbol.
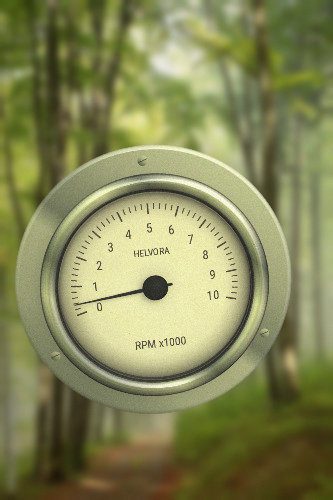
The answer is 400 rpm
